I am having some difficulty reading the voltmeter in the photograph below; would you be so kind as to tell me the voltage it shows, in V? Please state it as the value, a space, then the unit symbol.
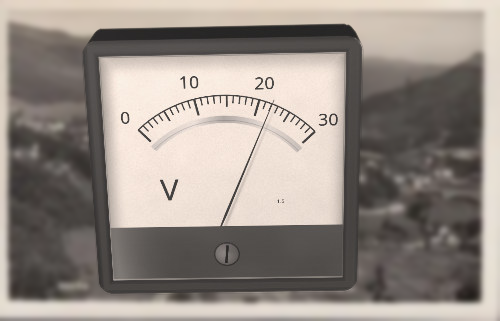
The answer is 22 V
